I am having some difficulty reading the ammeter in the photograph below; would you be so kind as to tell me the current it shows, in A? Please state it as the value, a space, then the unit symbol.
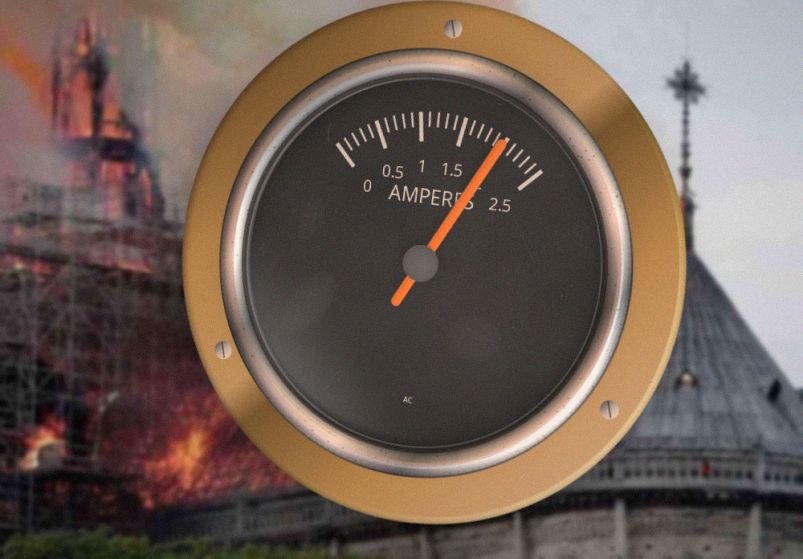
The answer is 2 A
